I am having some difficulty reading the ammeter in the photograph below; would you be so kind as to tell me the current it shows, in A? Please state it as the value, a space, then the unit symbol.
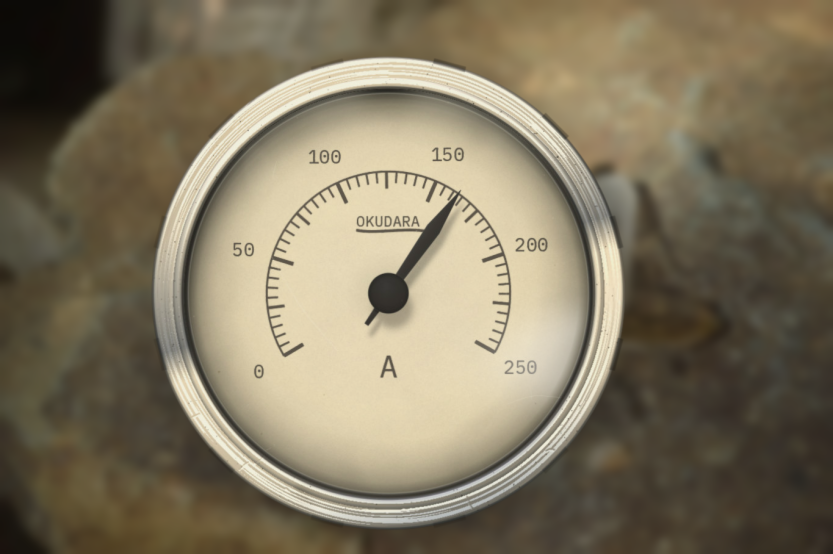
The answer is 162.5 A
